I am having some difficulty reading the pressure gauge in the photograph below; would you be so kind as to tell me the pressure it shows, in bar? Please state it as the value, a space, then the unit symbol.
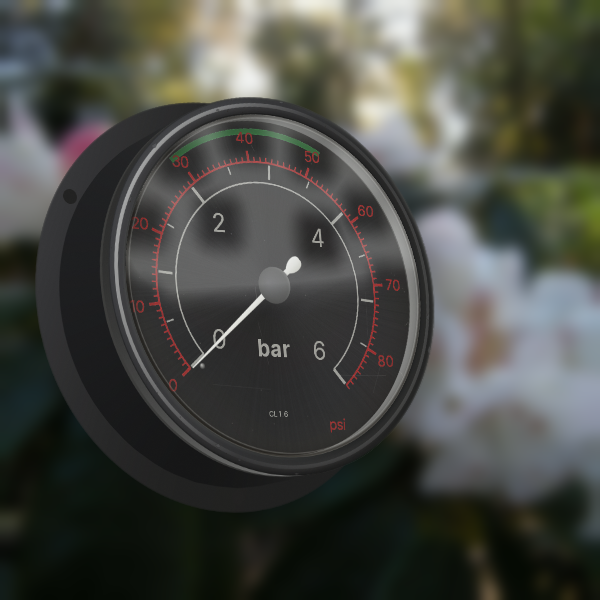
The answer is 0 bar
